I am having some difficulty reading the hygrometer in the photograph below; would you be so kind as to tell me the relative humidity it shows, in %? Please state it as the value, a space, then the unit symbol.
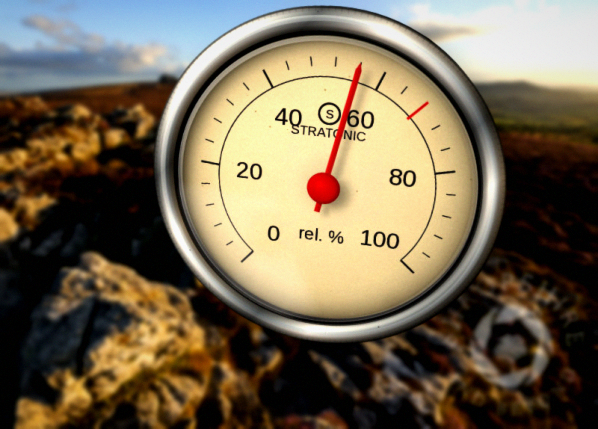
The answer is 56 %
